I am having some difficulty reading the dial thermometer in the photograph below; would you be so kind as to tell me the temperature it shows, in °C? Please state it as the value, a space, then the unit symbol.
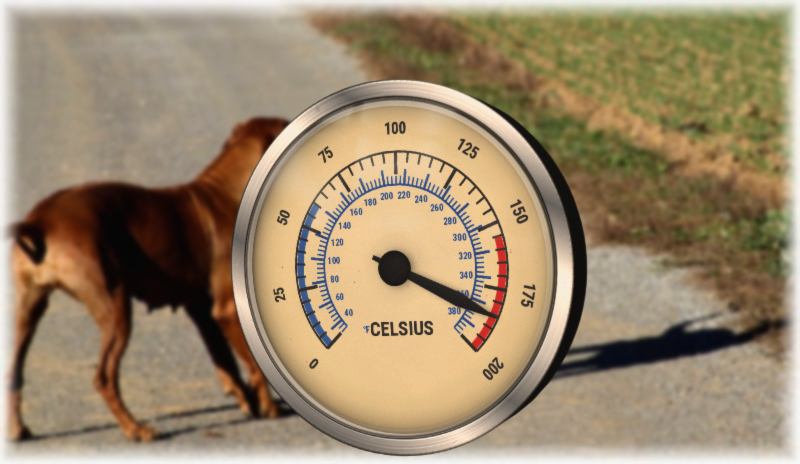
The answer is 185 °C
